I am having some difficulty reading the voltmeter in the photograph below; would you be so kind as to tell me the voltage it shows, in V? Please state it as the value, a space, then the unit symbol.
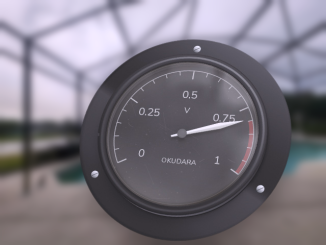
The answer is 0.8 V
